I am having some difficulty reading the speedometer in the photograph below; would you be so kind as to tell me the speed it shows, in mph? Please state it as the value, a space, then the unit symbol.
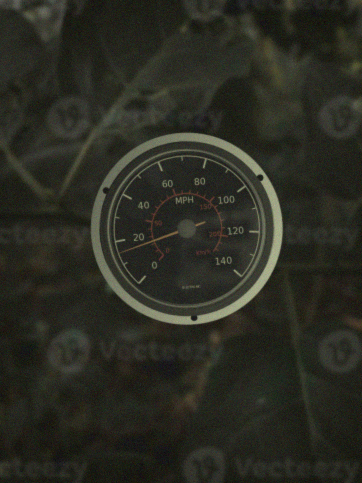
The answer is 15 mph
